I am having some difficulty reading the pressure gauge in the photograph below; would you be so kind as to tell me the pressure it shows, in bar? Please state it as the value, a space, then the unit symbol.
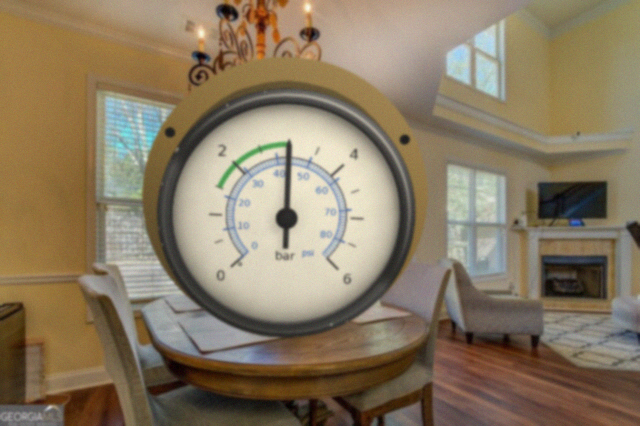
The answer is 3 bar
